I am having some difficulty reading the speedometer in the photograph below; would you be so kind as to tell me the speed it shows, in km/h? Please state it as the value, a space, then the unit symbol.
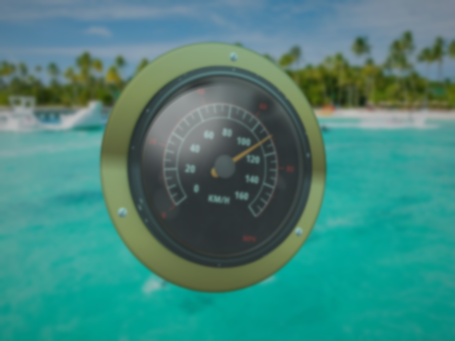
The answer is 110 km/h
